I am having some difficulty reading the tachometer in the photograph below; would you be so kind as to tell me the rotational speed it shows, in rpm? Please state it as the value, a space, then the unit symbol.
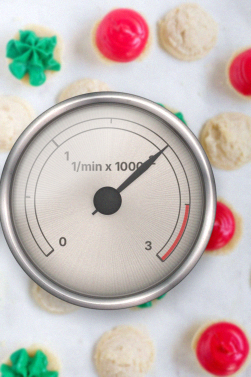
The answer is 2000 rpm
